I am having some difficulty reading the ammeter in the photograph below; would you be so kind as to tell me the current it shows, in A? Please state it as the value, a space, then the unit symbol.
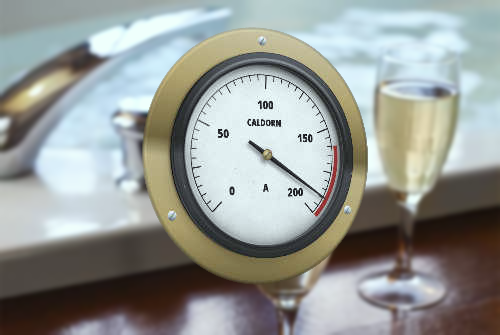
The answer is 190 A
